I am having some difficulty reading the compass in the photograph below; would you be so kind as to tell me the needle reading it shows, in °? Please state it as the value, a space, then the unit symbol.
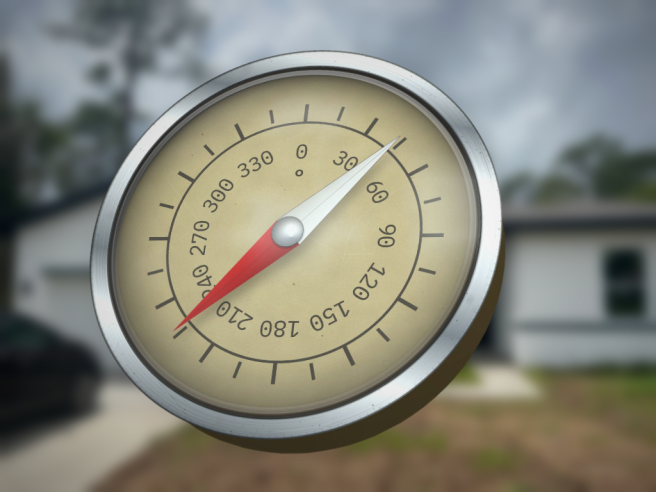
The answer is 225 °
